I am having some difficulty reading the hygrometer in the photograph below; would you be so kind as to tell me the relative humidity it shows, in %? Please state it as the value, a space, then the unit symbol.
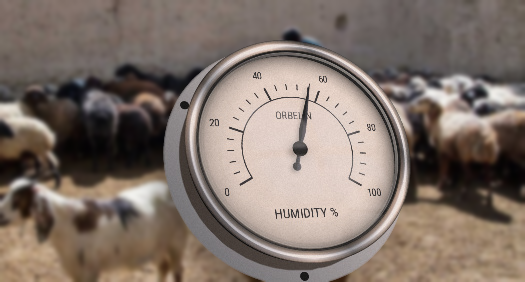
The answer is 56 %
